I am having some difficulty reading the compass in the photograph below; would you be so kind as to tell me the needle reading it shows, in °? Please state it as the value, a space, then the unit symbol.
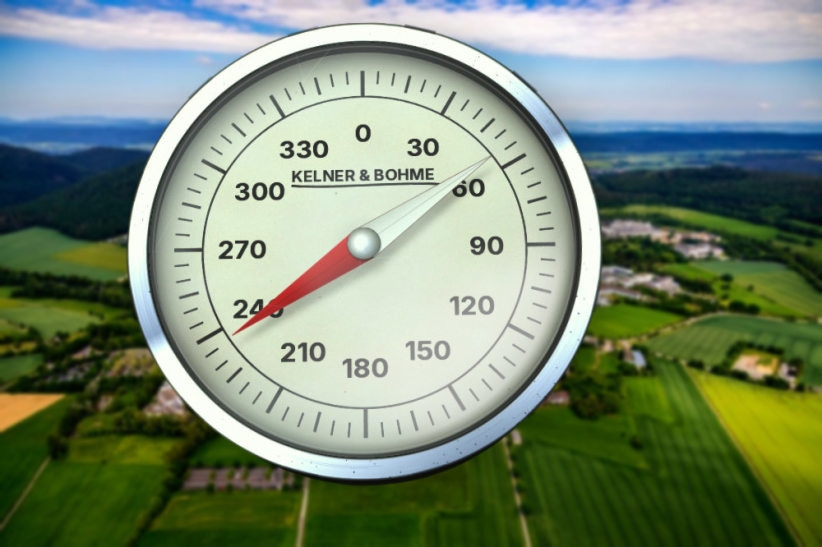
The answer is 235 °
